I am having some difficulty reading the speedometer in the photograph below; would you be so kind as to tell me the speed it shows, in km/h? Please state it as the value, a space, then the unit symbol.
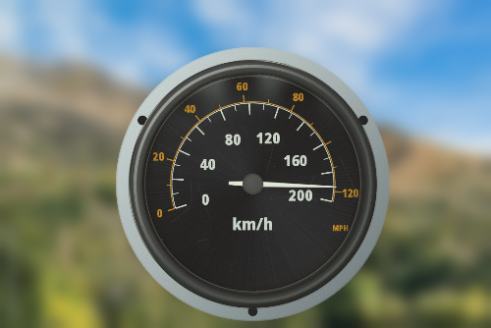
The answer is 190 km/h
